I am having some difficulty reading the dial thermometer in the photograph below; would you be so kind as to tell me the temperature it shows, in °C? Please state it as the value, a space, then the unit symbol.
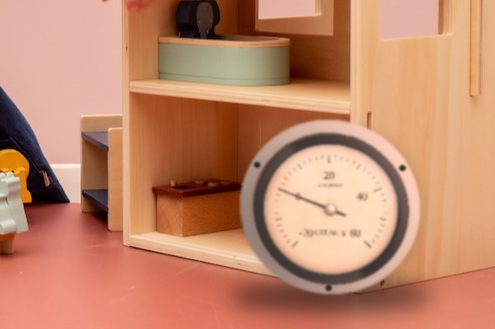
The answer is 0 °C
